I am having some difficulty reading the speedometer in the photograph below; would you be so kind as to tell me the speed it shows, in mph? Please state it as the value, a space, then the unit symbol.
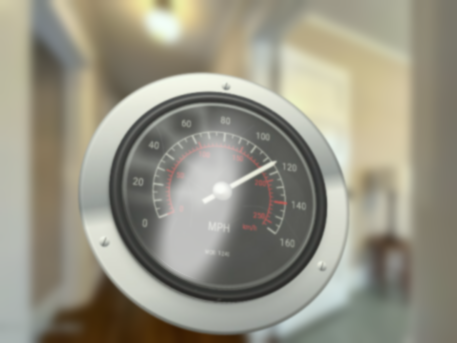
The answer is 115 mph
